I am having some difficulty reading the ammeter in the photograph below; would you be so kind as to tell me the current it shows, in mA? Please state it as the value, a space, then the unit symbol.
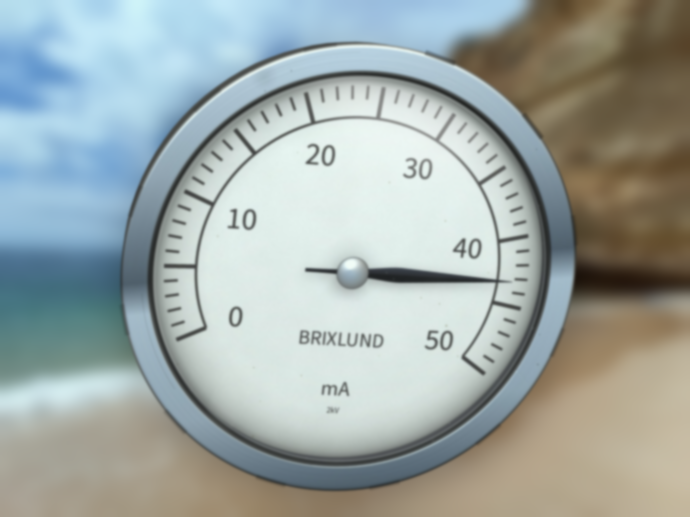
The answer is 43 mA
